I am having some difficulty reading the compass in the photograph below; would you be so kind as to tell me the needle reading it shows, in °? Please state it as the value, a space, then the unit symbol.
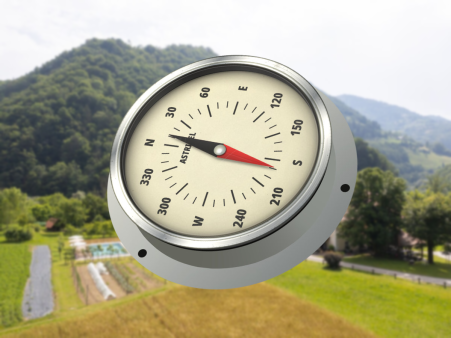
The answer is 190 °
